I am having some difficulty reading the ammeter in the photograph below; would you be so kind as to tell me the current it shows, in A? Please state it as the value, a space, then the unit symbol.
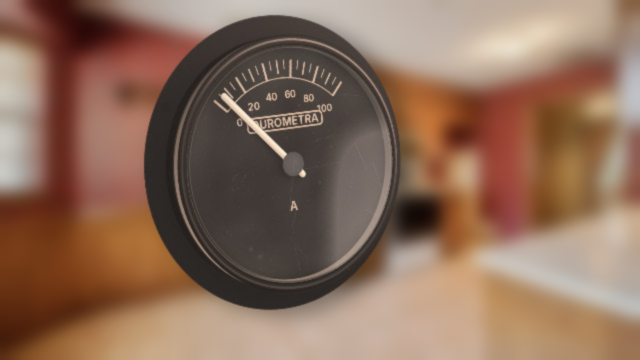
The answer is 5 A
